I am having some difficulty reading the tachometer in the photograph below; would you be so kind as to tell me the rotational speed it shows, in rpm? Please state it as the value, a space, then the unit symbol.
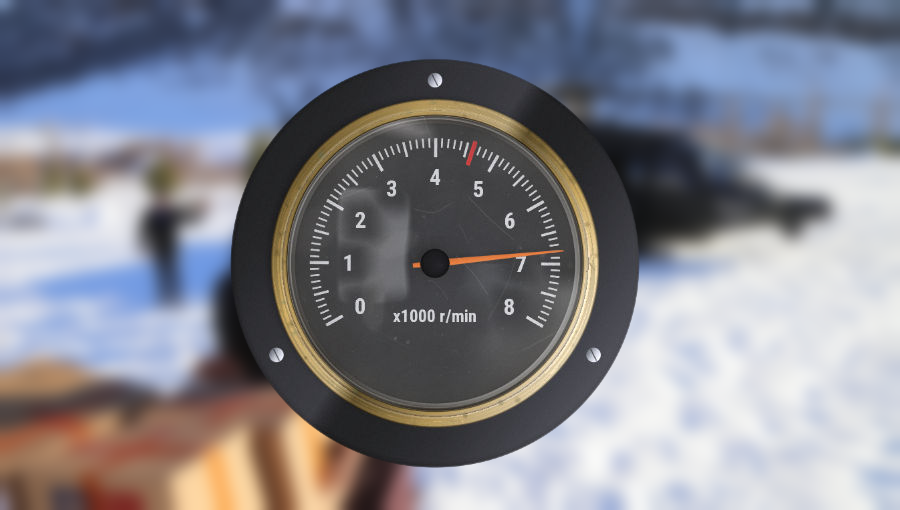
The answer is 6800 rpm
